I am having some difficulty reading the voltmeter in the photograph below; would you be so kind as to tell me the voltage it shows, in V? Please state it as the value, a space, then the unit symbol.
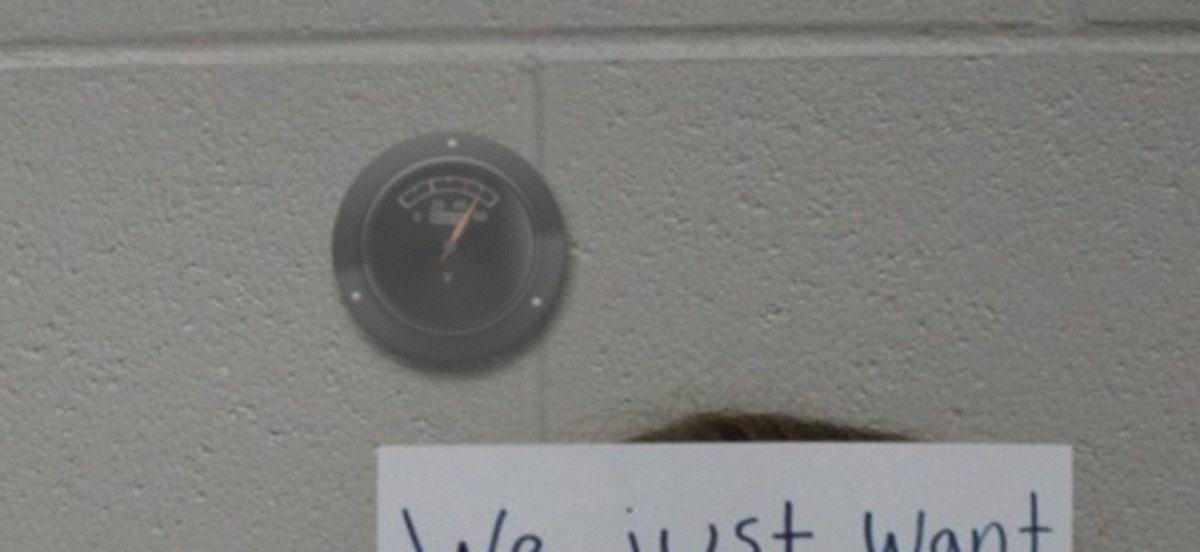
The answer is 50 V
